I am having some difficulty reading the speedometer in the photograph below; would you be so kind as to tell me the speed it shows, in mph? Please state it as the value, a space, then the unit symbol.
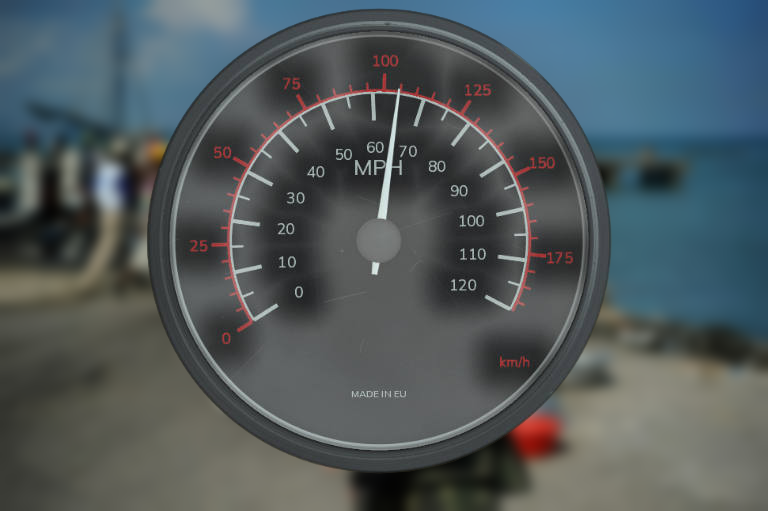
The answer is 65 mph
